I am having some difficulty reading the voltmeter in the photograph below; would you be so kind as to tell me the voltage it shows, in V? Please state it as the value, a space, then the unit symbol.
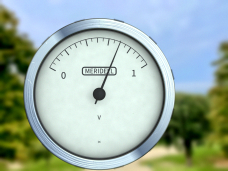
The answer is 0.7 V
